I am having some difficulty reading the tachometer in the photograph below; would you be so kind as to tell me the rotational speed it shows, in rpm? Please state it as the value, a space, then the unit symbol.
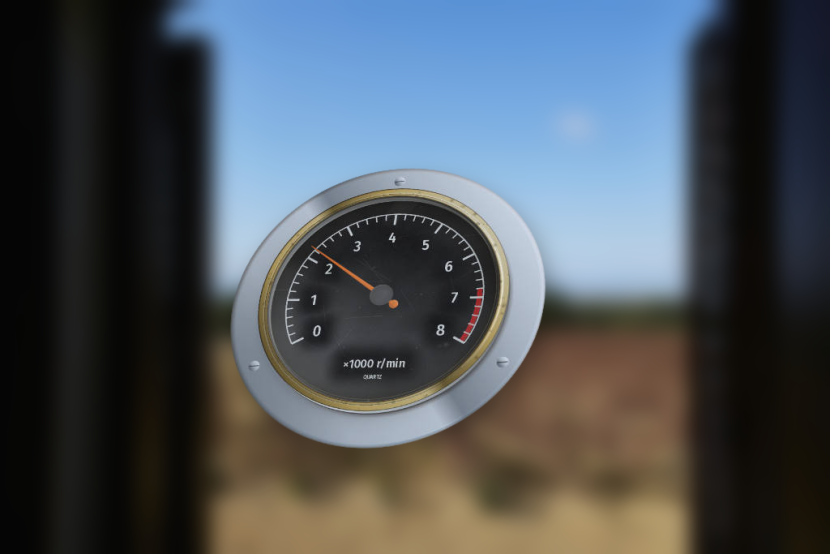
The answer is 2200 rpm
